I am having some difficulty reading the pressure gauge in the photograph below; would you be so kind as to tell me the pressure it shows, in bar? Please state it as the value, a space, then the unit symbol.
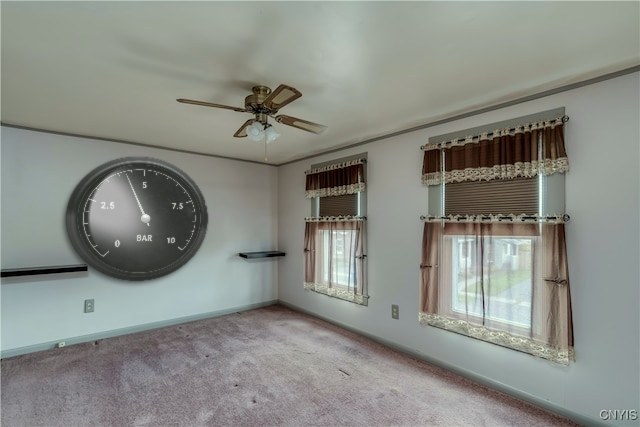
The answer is 4.25 bar
